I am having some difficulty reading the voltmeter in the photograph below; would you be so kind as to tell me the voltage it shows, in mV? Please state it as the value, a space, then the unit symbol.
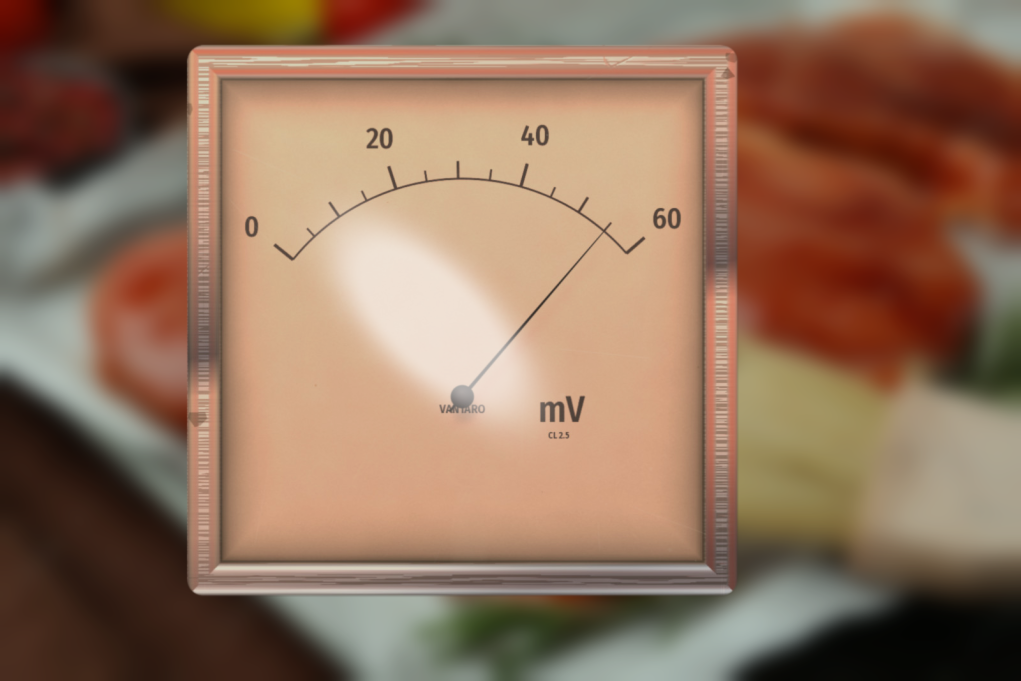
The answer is 55 mV
